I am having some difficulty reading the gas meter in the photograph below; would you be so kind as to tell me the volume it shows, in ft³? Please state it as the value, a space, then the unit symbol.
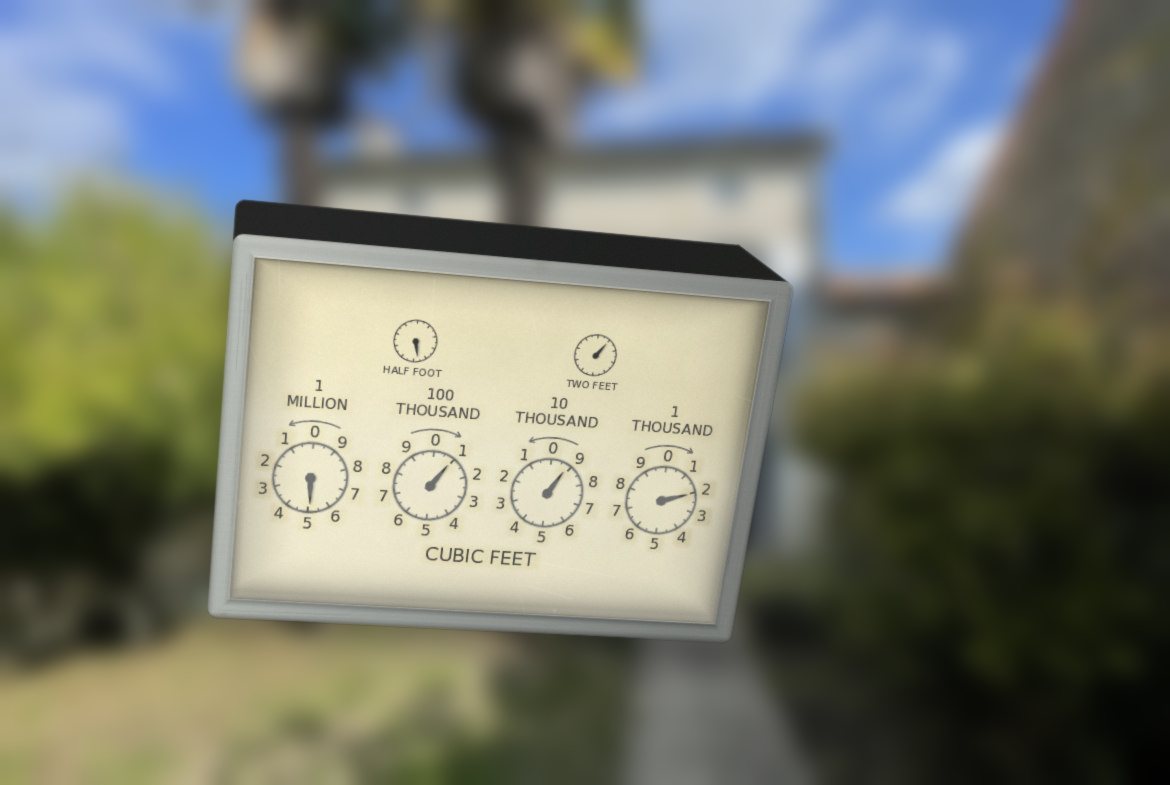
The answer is 509200 ft³
